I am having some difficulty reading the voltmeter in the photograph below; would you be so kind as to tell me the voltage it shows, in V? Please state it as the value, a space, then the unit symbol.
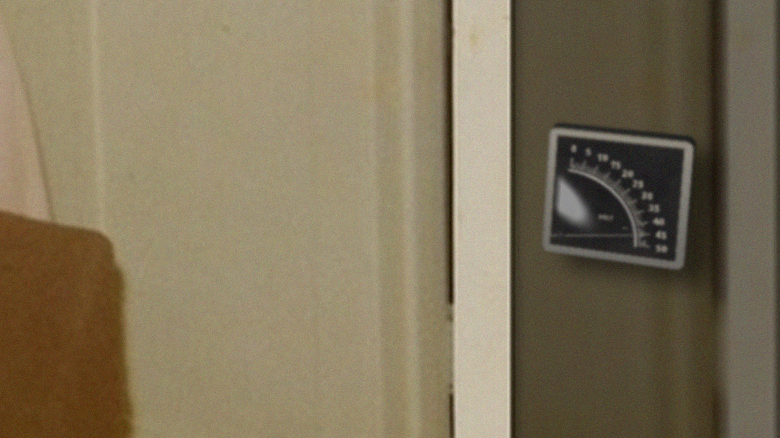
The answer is 45 V
